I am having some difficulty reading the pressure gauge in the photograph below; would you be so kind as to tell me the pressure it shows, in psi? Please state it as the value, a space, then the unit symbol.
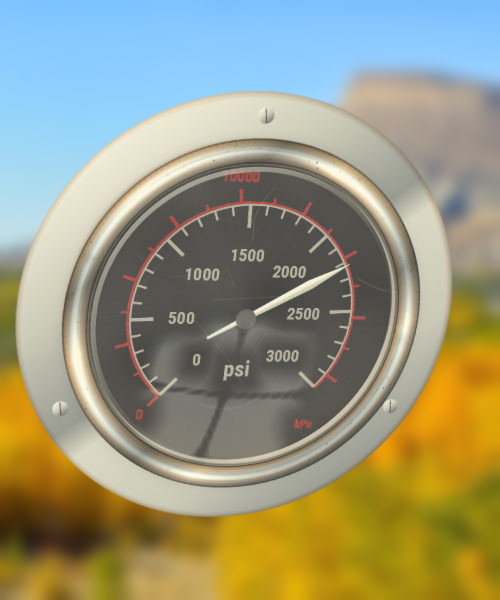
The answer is 2200 psi
